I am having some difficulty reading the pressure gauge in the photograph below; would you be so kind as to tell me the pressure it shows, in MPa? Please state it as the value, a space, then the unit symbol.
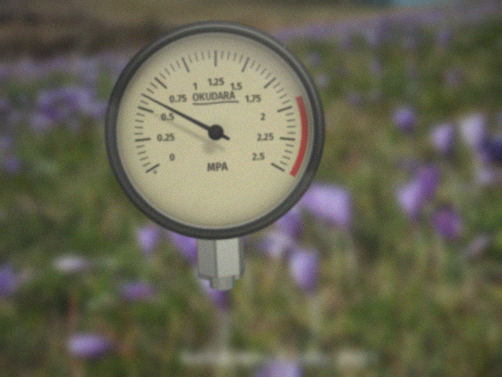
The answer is 0.6 MPa
